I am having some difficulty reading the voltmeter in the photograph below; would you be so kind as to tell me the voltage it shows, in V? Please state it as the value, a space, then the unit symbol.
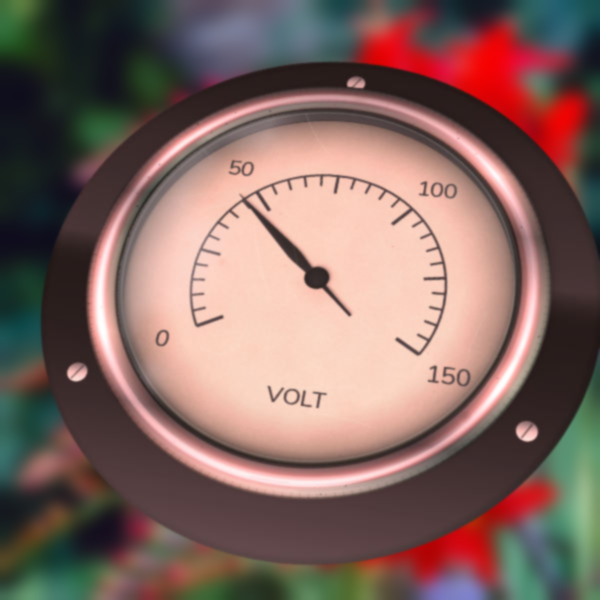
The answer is 45 V
